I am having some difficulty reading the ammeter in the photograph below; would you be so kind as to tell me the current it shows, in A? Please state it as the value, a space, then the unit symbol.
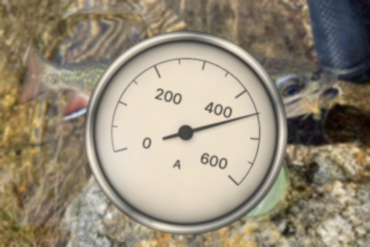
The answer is 450 A
